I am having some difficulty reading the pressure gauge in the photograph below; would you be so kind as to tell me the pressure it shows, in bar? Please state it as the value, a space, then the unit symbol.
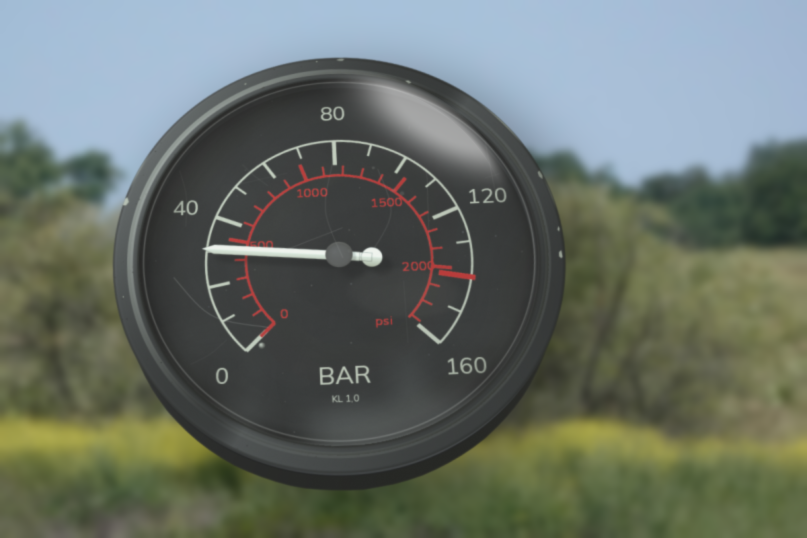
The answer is 30 bar
